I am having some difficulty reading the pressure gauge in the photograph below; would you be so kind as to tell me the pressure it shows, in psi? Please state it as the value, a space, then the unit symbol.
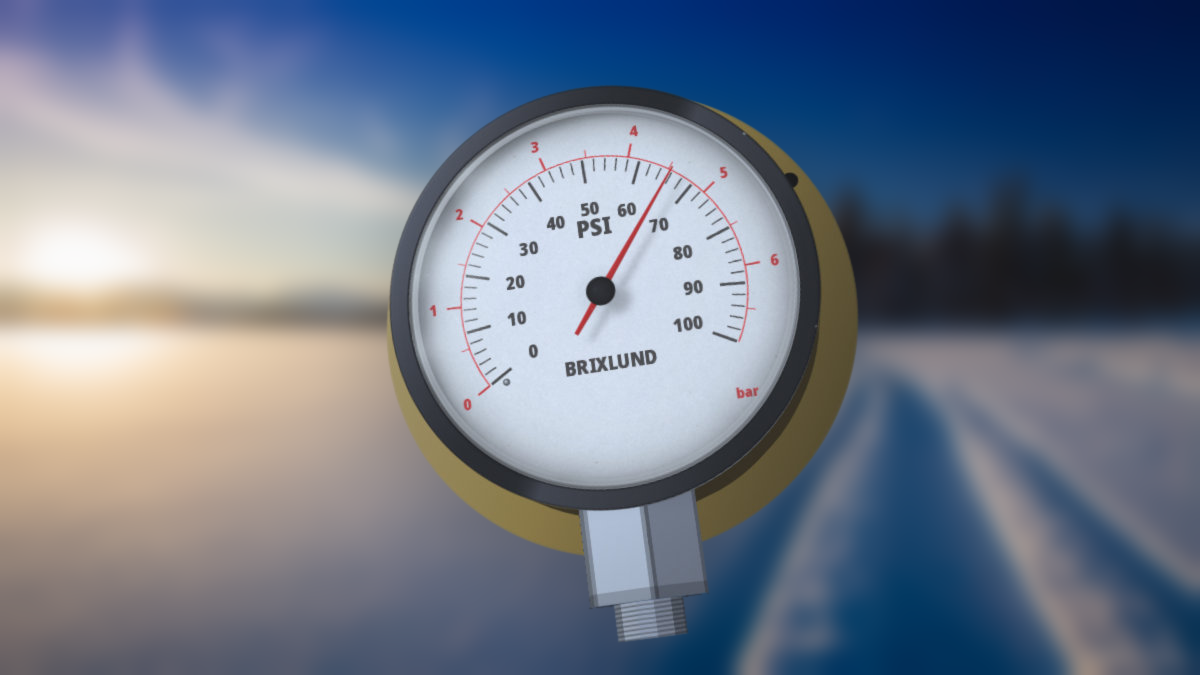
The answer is 66 psi
